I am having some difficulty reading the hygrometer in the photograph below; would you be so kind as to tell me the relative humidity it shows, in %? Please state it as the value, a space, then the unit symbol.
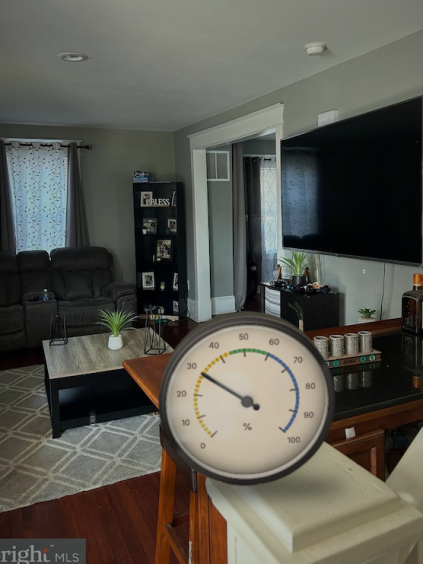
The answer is 30 %
